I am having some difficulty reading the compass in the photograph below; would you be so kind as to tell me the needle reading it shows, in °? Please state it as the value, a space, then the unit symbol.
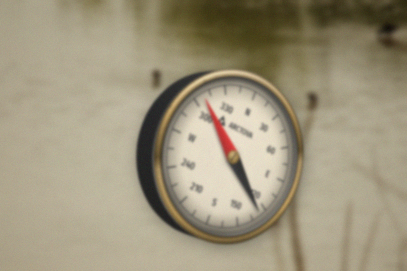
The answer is 307.5 °
